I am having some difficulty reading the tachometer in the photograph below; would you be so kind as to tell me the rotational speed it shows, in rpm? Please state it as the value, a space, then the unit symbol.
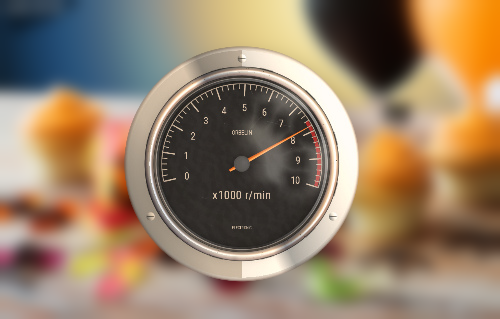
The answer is 7800 rpm
